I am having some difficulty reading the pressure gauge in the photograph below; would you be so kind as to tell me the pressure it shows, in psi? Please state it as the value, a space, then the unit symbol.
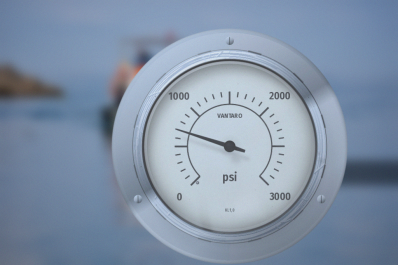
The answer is 700 psi
